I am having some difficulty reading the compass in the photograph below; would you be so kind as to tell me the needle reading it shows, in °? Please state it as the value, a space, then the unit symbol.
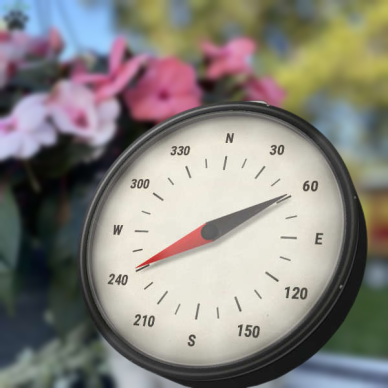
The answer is 240 °
